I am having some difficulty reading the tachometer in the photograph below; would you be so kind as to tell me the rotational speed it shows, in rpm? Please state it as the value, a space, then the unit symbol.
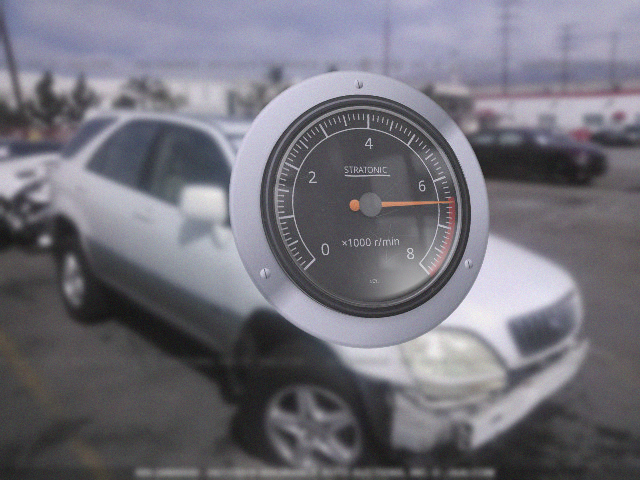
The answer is 6500 rpm
